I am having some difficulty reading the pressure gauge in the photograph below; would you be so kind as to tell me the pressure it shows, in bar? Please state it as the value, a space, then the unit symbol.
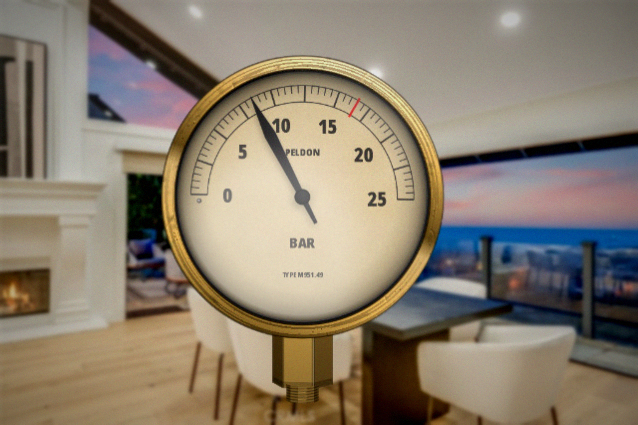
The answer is 8.5 bar
